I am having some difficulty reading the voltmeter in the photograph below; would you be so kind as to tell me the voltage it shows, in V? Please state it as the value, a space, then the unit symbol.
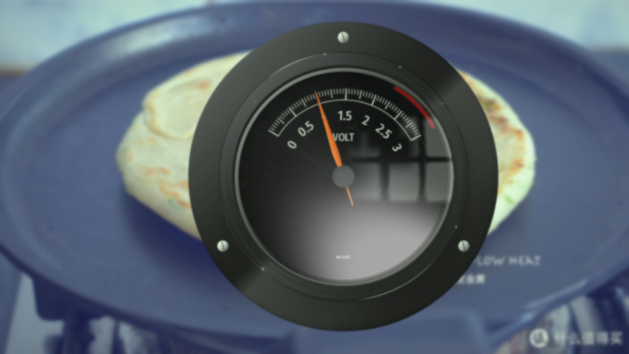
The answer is 1 V
